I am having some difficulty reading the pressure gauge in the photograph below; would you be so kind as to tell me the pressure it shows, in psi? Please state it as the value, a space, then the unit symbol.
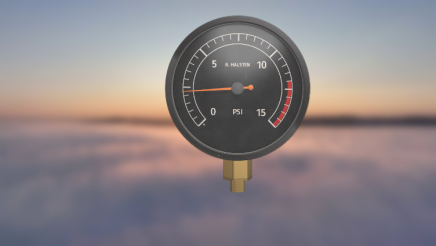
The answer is 2.25 psi
